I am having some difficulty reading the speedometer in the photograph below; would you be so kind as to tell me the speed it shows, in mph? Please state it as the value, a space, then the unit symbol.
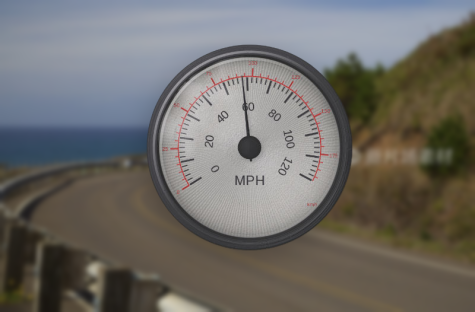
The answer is 58 mph
